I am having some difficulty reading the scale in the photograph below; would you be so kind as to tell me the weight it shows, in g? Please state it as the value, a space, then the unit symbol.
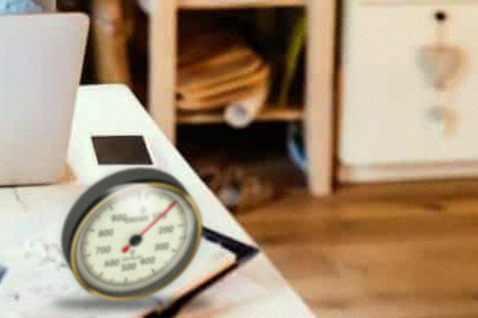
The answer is 100 g
